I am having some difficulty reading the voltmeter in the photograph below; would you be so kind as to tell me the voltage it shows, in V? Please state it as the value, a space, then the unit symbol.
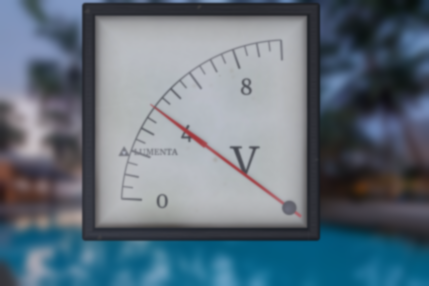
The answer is 4 V
